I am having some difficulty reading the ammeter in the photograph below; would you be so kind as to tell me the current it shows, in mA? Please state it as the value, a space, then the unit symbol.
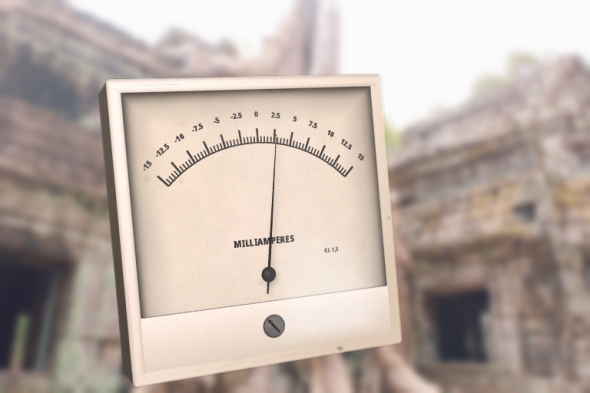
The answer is 2.5 mA
